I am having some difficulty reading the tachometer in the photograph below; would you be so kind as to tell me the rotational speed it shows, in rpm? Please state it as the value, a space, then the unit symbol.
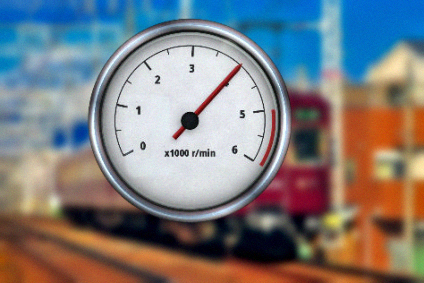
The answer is 4000 rpm
